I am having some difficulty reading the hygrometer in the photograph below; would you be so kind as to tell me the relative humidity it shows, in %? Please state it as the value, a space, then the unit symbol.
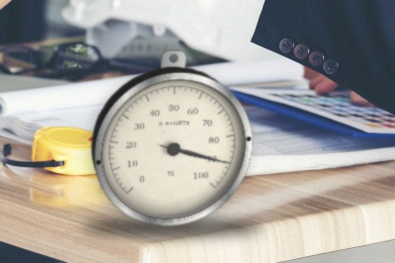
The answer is 90 %
